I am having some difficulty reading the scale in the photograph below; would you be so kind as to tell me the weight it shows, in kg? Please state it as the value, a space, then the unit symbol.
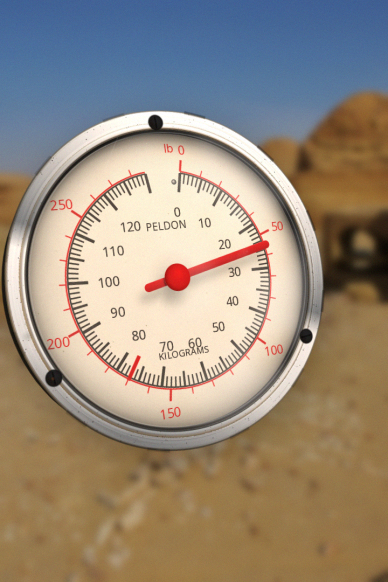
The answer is 25 kg
